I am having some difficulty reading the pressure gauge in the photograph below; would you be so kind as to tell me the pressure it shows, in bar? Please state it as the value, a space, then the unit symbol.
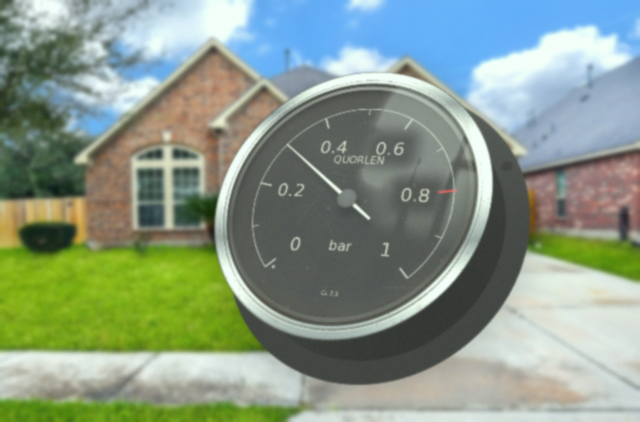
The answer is 0.3 bar
